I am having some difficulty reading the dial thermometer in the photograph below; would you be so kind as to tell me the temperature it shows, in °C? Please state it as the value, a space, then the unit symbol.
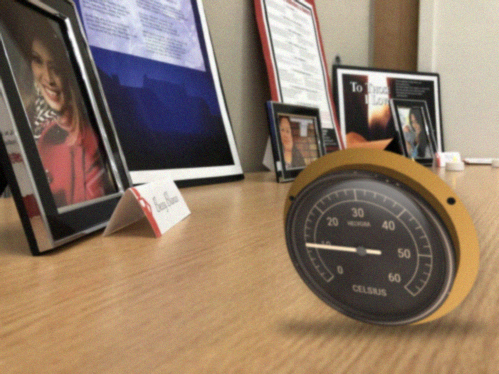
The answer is 10 °C
